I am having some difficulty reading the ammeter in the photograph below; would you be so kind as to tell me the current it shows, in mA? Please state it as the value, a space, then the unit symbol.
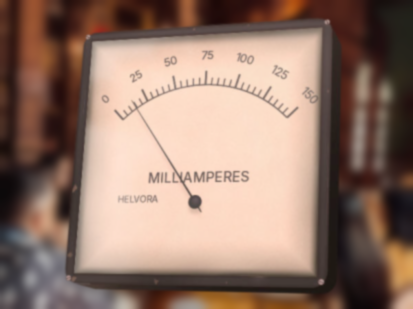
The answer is 15 mA
